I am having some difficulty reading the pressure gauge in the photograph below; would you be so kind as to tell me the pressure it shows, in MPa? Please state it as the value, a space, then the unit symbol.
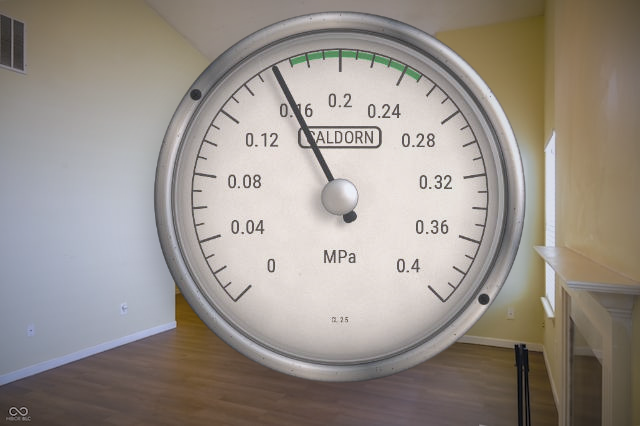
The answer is 0.16 MPa
